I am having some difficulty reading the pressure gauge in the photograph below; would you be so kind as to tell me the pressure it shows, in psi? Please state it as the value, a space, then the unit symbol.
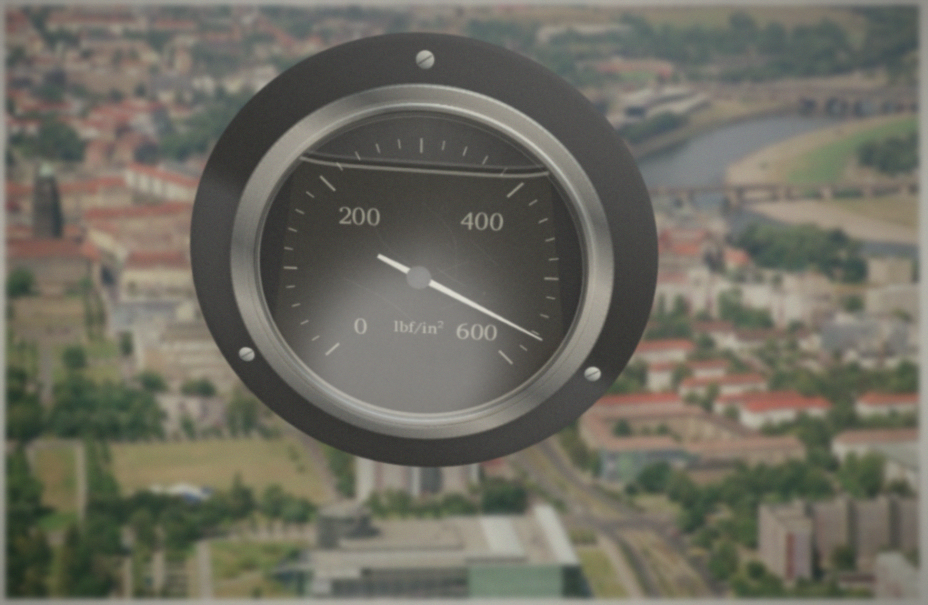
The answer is 560 psi
